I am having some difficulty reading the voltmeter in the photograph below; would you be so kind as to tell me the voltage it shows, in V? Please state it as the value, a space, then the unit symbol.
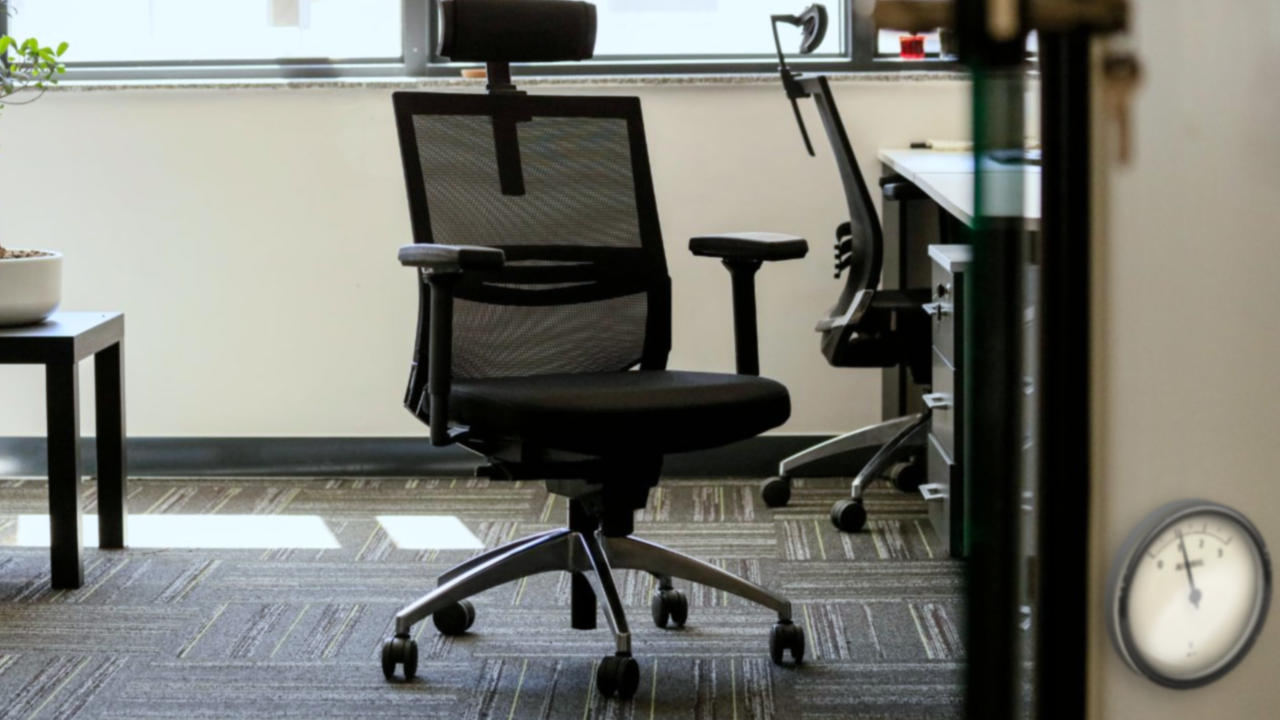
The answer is 1 V
